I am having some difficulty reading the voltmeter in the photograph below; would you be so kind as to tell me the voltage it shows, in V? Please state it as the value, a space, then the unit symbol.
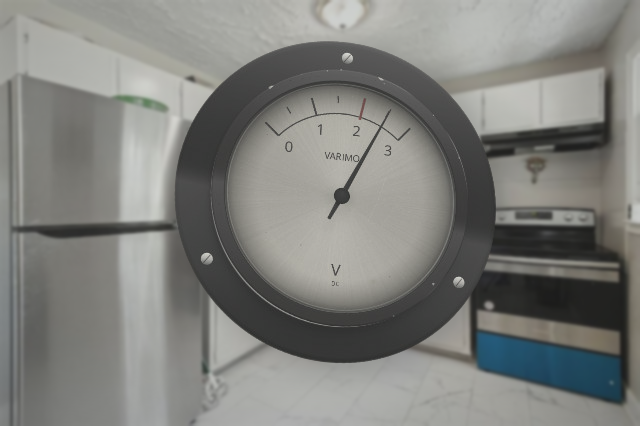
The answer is 2.5 V
